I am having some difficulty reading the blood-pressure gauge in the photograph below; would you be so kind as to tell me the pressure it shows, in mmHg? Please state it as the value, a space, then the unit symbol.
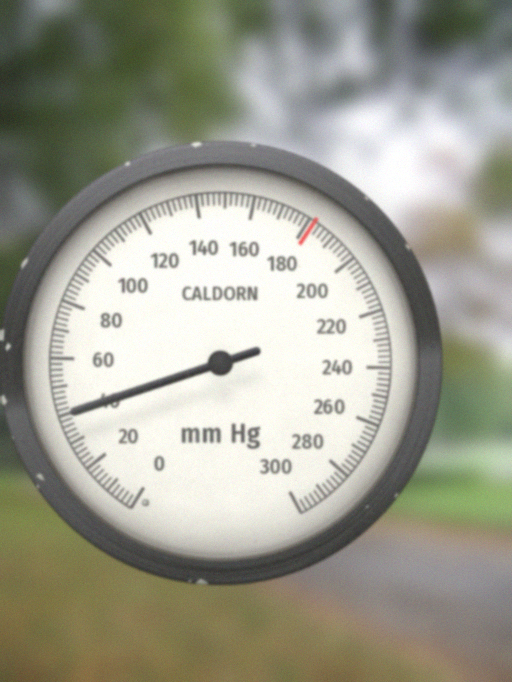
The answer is 40 mmHg
